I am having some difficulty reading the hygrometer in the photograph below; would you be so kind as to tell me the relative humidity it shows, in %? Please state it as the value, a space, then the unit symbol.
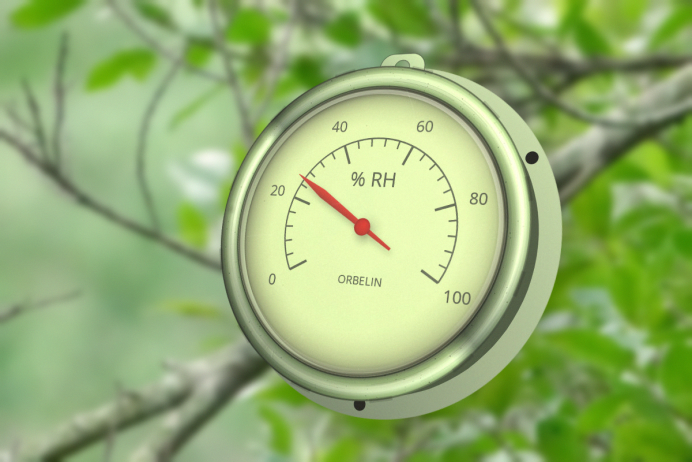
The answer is 26 %
